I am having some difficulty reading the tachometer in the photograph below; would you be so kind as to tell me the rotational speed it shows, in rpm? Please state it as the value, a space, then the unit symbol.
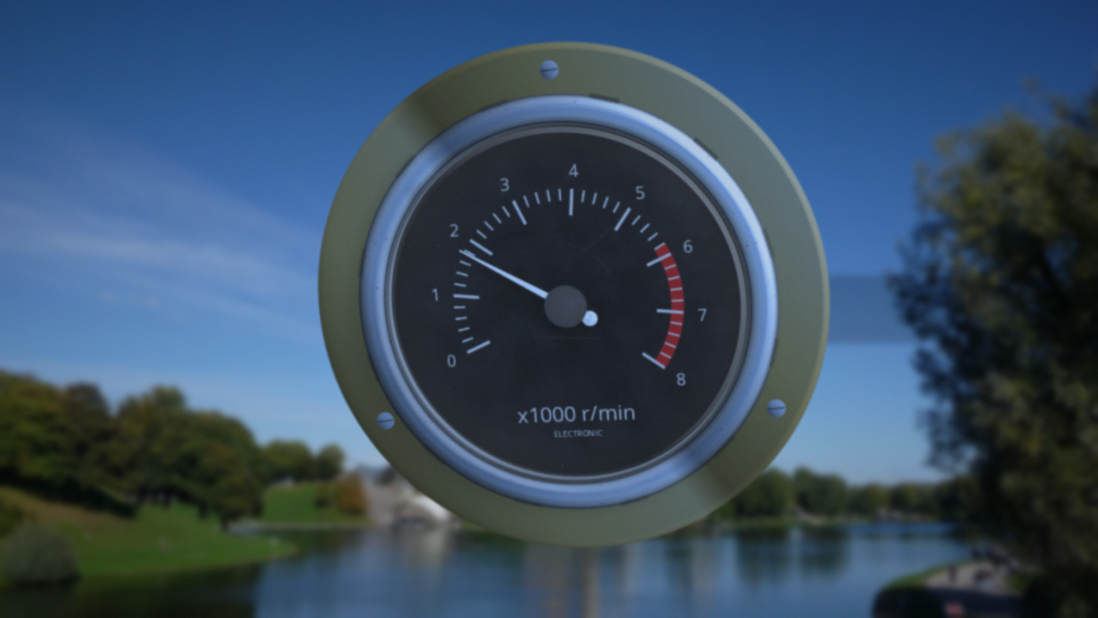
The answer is 1800 rpm
